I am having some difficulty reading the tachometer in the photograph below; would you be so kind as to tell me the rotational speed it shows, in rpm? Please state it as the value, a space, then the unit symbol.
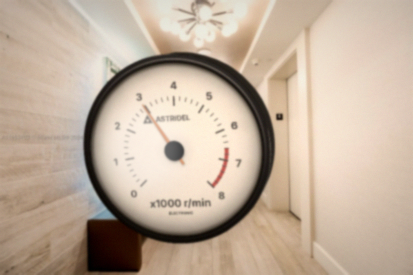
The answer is 3000 rpm
